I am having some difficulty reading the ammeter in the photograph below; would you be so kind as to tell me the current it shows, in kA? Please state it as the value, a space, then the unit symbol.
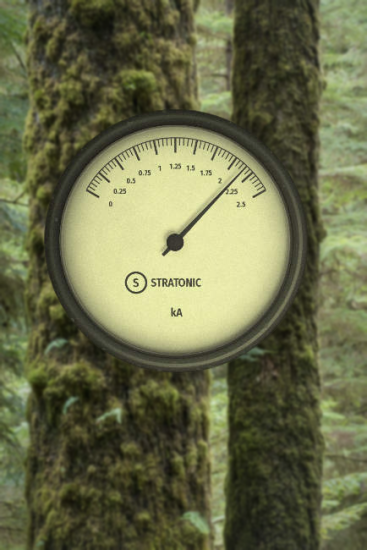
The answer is 2.15 kA
